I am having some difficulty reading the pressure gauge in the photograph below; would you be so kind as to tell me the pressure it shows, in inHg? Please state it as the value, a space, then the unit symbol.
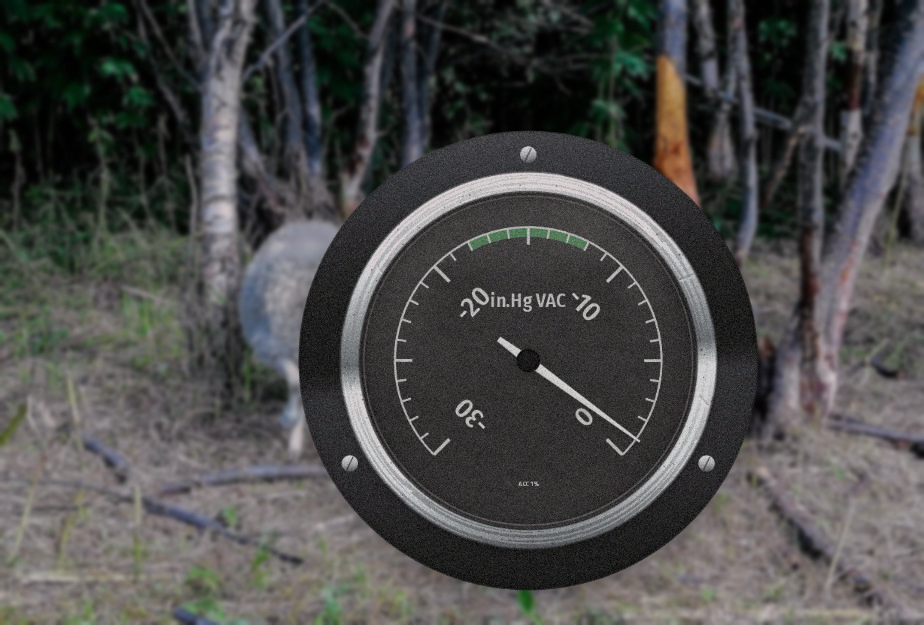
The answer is -1 inHg
